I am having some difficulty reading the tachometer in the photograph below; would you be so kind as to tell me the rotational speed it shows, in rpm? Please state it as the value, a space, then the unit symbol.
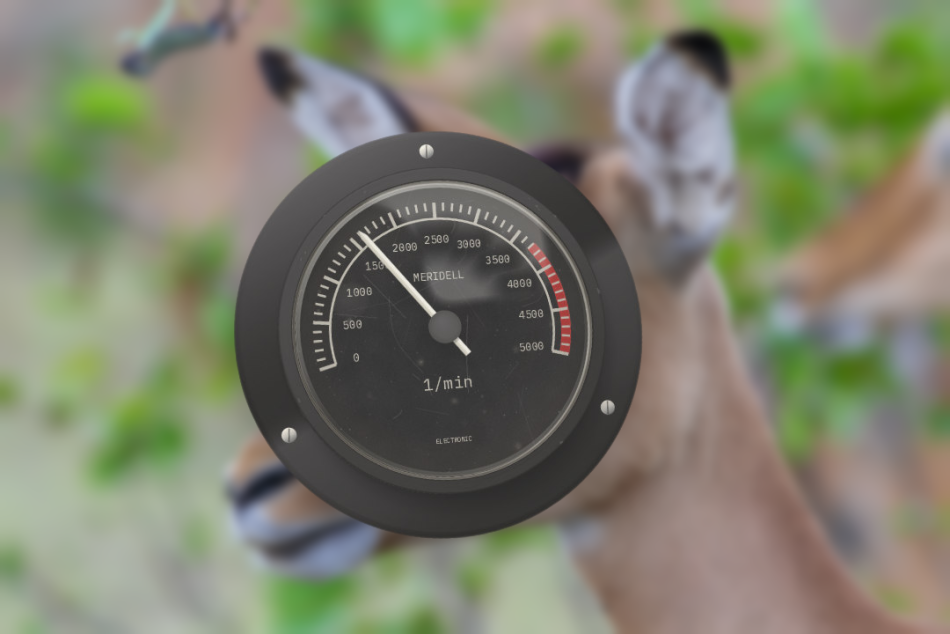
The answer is 1600 rpm
